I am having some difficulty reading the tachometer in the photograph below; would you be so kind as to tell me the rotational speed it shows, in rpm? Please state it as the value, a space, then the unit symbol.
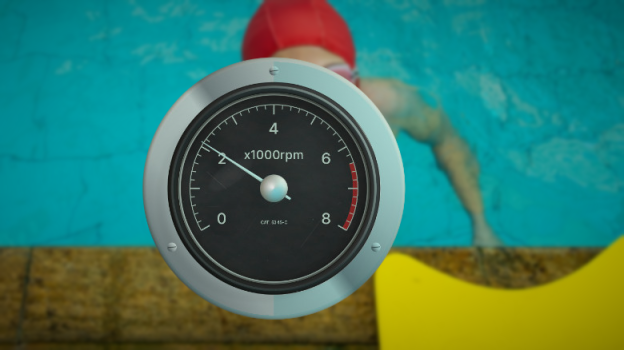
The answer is 2100 rpm
